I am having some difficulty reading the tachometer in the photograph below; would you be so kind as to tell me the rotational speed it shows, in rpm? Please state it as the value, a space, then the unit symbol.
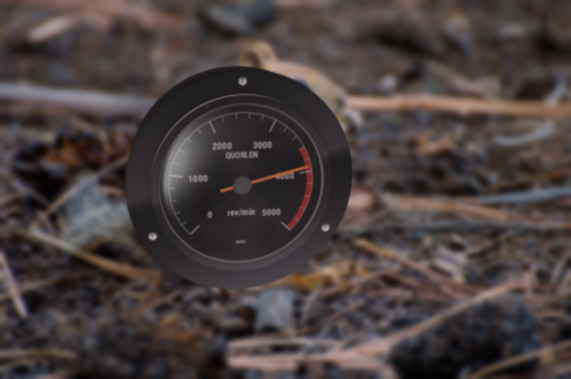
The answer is 3900 rpm
